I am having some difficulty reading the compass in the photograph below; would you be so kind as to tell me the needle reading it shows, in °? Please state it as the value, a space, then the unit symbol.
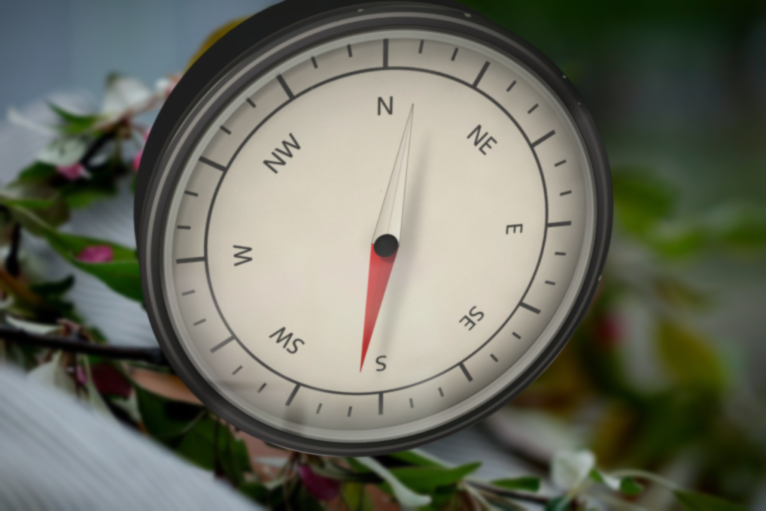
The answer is 190 °
